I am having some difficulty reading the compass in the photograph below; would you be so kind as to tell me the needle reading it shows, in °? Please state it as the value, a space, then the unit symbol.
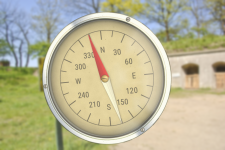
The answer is 345 °
